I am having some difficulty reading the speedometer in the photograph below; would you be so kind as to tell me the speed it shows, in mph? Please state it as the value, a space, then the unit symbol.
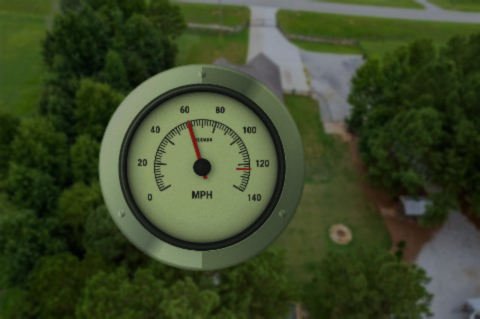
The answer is 60 mph
